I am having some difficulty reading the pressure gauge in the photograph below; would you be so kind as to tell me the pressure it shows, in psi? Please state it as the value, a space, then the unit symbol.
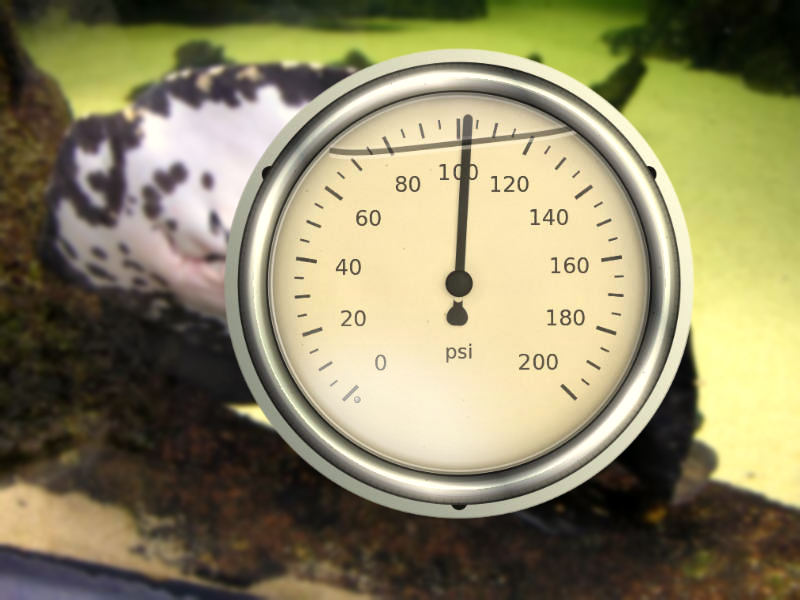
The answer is 102.5 psi
